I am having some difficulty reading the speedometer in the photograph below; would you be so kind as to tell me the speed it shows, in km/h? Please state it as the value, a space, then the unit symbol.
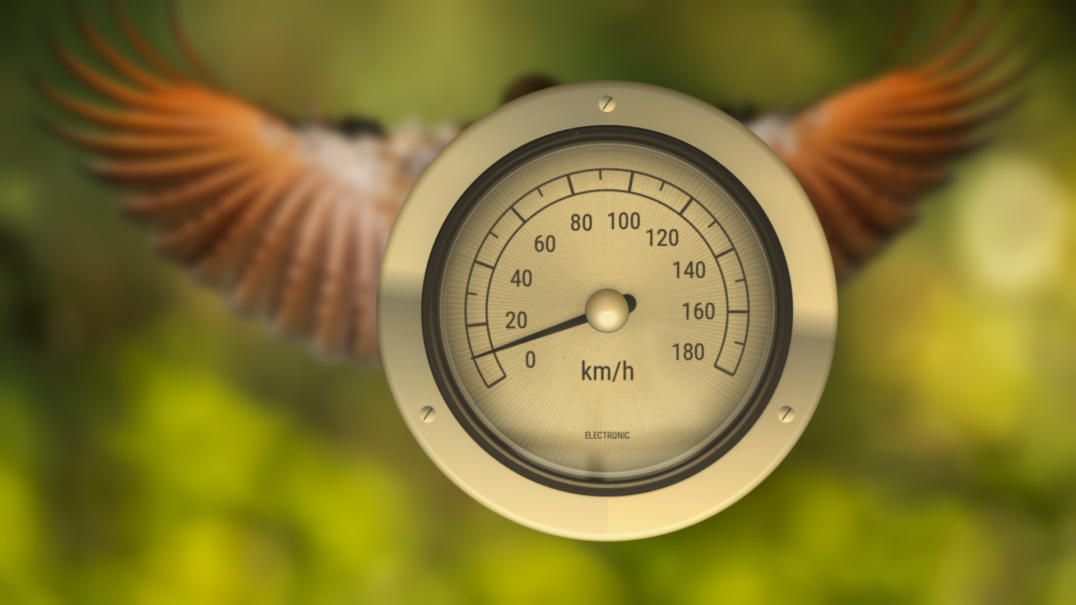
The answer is 10 km/h
